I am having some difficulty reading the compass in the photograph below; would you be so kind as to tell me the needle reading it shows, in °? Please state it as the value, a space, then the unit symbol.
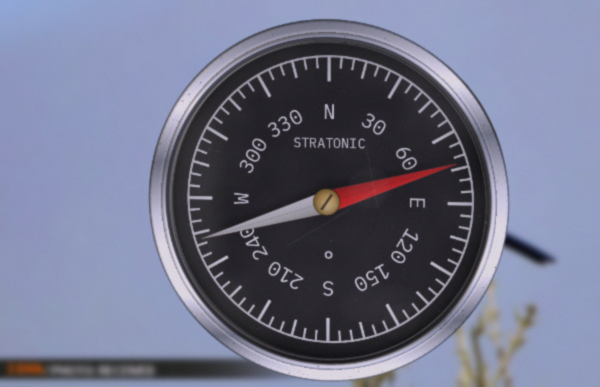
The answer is 72.5 °
